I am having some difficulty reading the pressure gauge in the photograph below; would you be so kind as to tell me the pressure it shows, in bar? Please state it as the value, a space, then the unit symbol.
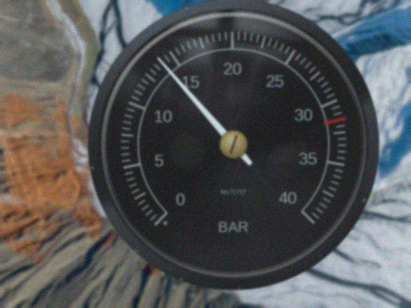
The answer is 14 bar
